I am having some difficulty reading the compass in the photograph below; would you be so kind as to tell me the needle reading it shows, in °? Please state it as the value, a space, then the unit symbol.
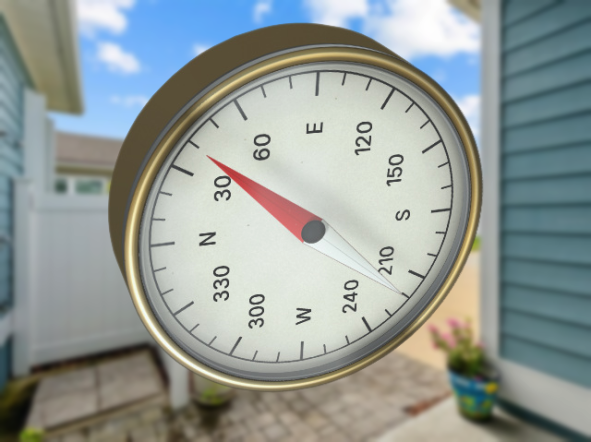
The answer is 40 °
